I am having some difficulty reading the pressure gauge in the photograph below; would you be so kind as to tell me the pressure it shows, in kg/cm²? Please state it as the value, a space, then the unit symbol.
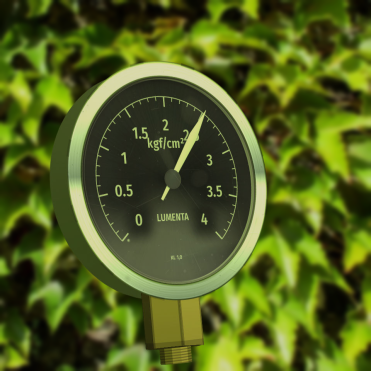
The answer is 2.5 kg/cm²
